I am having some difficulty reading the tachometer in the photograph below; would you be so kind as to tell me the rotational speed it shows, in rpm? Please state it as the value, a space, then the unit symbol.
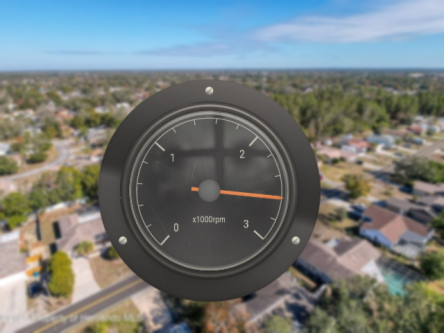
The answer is 2600 rpm
